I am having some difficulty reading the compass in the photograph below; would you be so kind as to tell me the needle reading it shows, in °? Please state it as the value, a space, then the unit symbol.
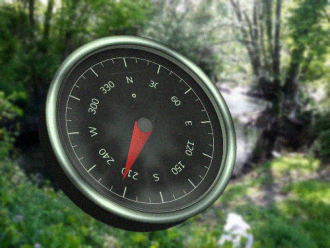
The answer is 215 °
